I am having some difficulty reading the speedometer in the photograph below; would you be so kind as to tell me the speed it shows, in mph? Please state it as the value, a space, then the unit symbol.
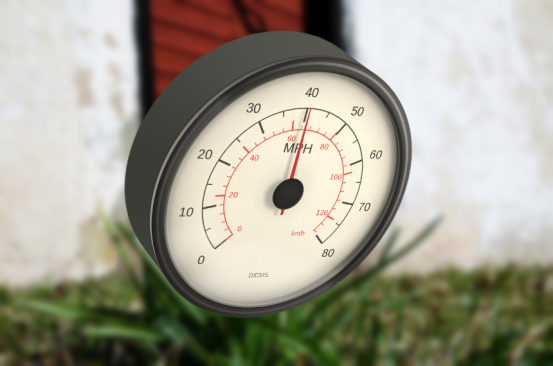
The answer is 40 mph
